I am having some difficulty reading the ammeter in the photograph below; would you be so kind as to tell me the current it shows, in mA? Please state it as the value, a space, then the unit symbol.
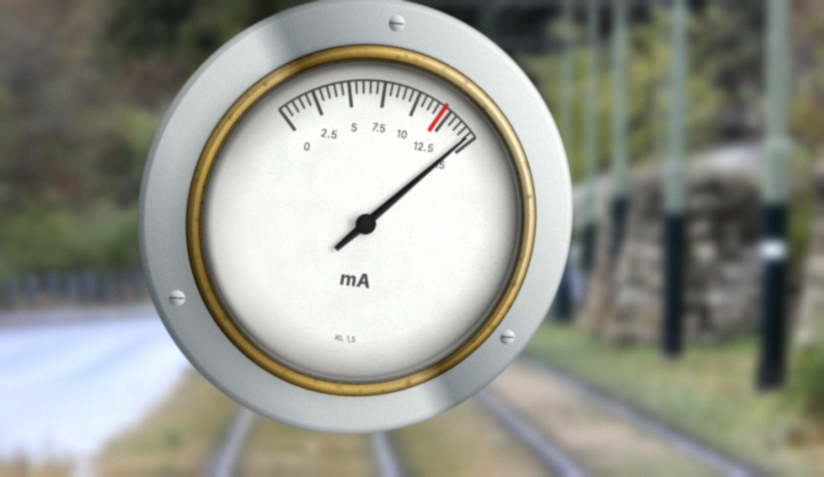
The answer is 14.5 mA
